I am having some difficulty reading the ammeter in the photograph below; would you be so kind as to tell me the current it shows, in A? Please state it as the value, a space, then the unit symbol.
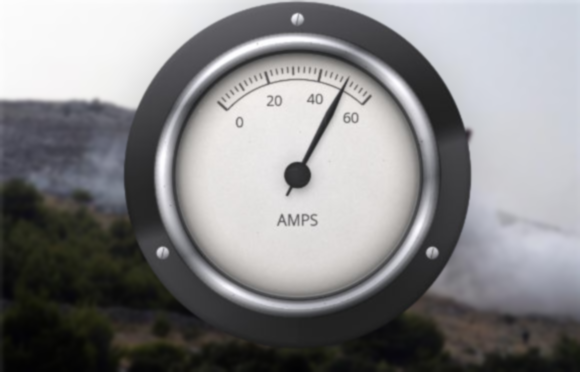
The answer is 50 A
